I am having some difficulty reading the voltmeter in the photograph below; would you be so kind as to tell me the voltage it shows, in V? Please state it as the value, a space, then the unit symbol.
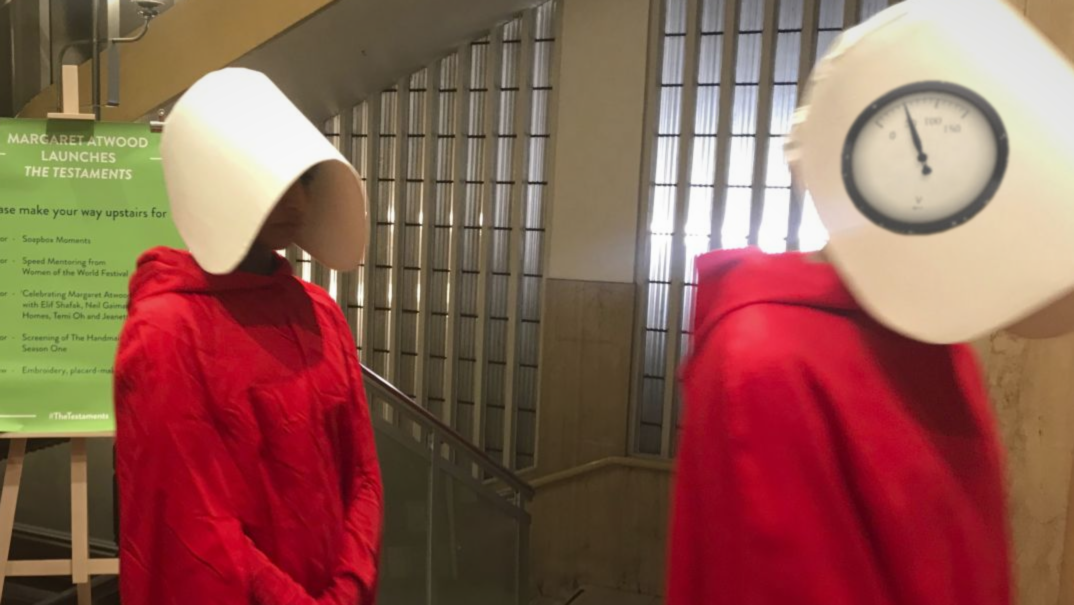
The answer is 50 V
